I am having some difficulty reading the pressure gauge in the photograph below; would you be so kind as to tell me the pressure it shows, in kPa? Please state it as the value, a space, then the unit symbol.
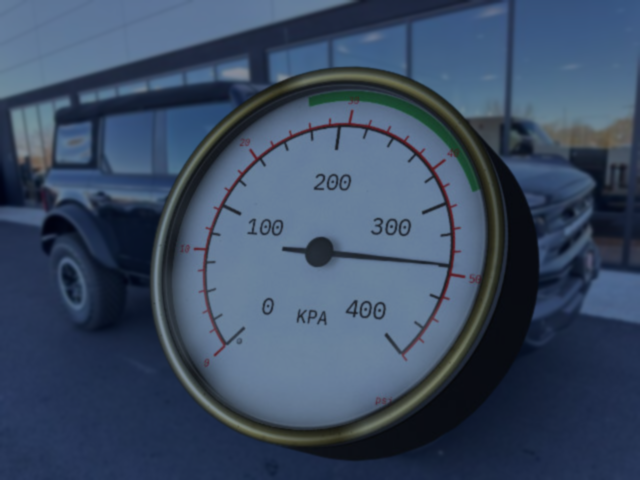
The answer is 340 kPa
